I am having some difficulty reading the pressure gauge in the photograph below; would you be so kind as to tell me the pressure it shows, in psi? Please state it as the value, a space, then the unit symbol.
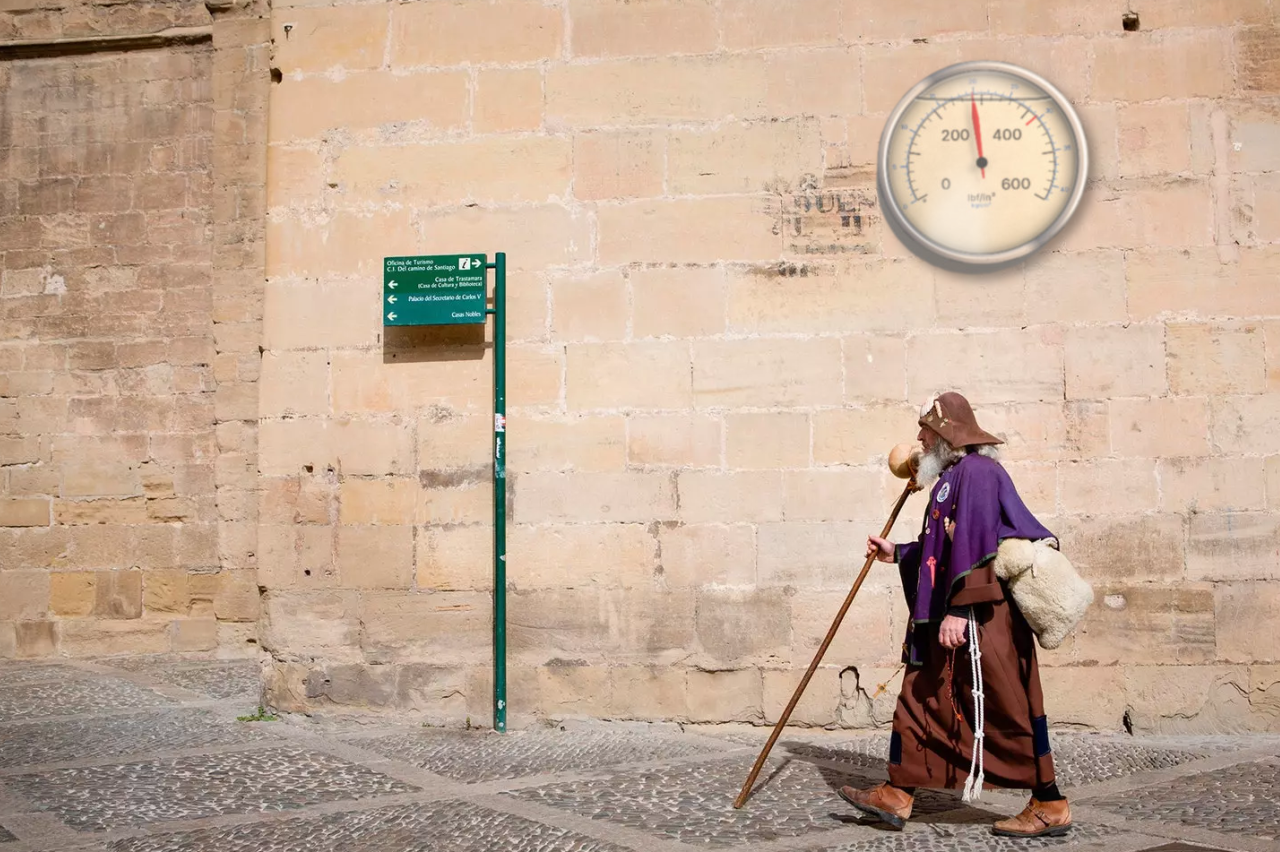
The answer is 280 psi
